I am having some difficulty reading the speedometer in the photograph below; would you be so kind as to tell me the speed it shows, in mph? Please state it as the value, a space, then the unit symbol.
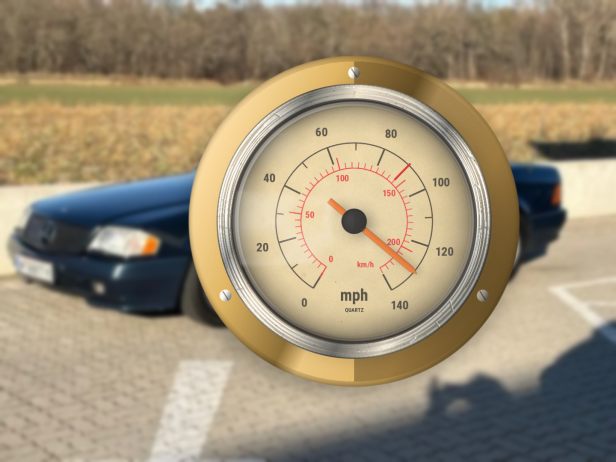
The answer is 130 mph
